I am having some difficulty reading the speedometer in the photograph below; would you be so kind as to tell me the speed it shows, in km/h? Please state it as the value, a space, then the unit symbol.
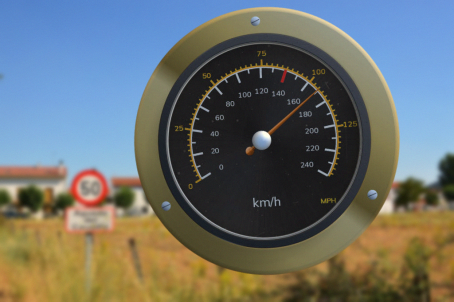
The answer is 170 km/h
